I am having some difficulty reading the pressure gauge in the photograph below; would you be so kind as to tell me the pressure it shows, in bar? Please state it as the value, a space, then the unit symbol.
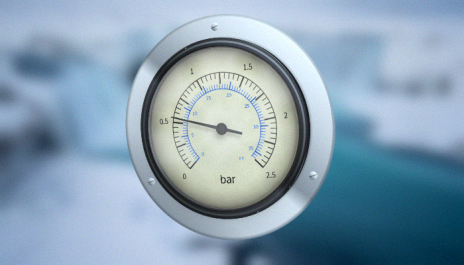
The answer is 0.55 bar
